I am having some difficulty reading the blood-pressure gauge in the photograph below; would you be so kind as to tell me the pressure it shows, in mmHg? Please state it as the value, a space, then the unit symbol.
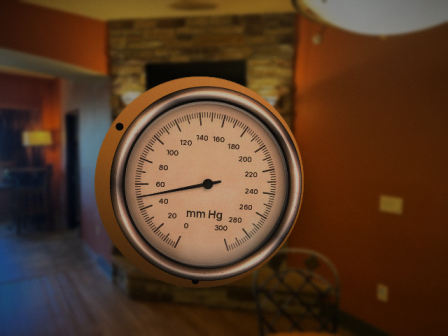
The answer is 50 mmHg
